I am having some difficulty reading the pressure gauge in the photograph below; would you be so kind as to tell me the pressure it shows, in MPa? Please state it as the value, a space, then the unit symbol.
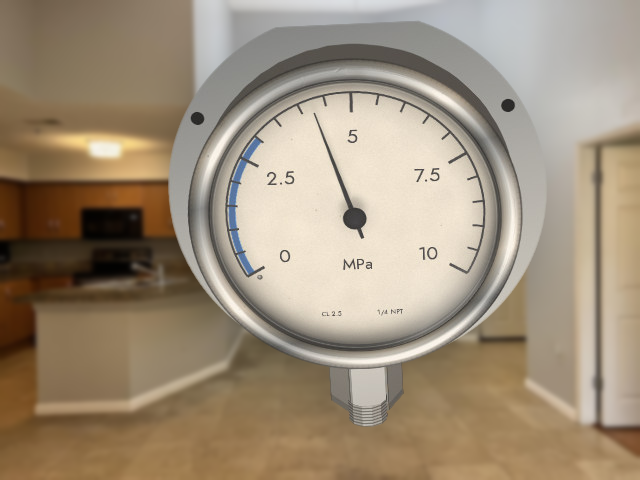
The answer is 4.25 MPa
